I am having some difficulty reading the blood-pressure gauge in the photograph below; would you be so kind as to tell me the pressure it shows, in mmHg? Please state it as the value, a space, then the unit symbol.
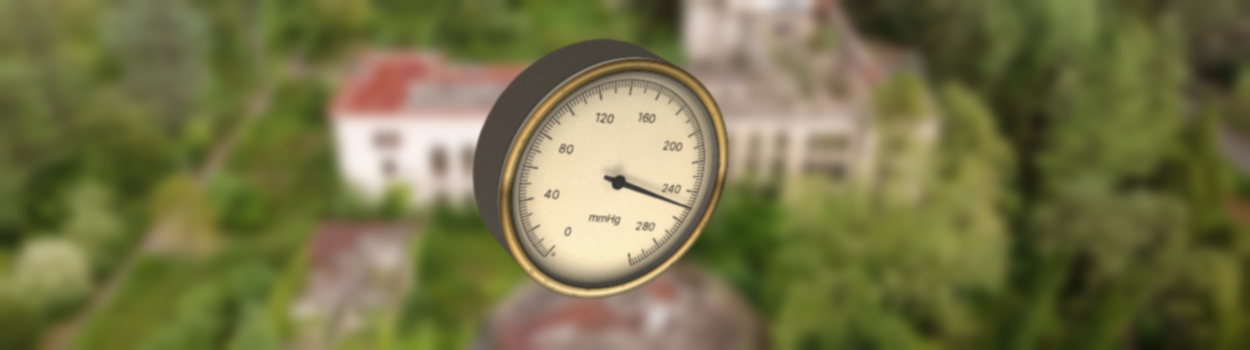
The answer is 250 mmHg
